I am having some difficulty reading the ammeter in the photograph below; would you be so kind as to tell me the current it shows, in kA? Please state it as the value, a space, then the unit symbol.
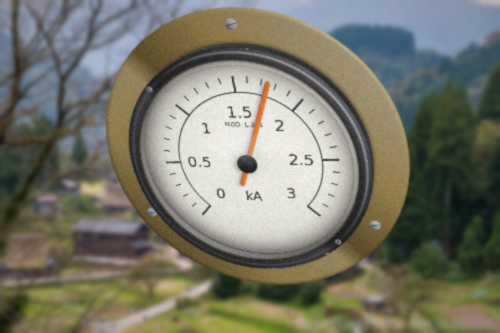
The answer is 1.75 kA
